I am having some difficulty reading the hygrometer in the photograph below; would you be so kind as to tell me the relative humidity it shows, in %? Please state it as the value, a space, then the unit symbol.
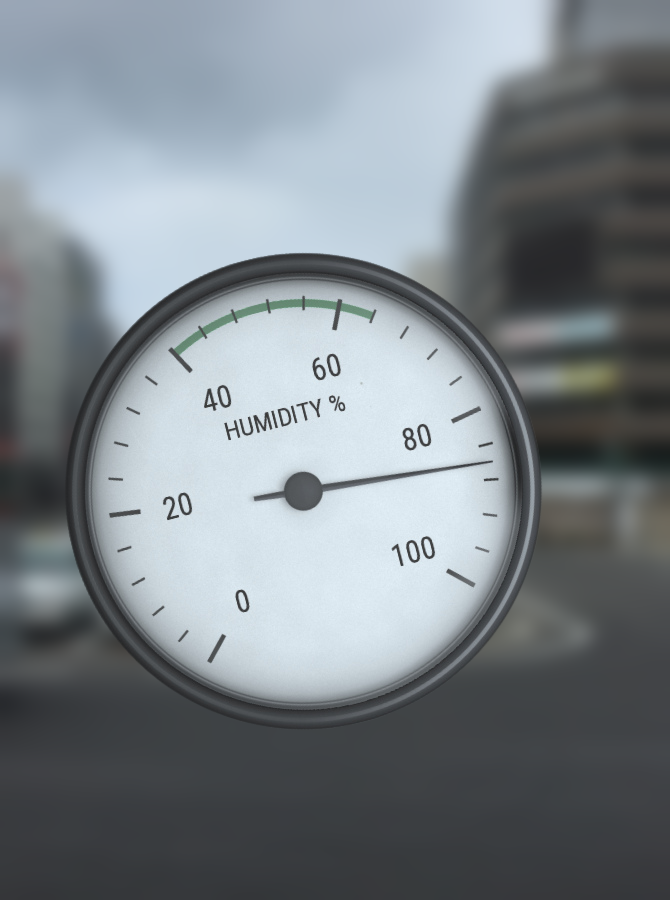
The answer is 86 %
